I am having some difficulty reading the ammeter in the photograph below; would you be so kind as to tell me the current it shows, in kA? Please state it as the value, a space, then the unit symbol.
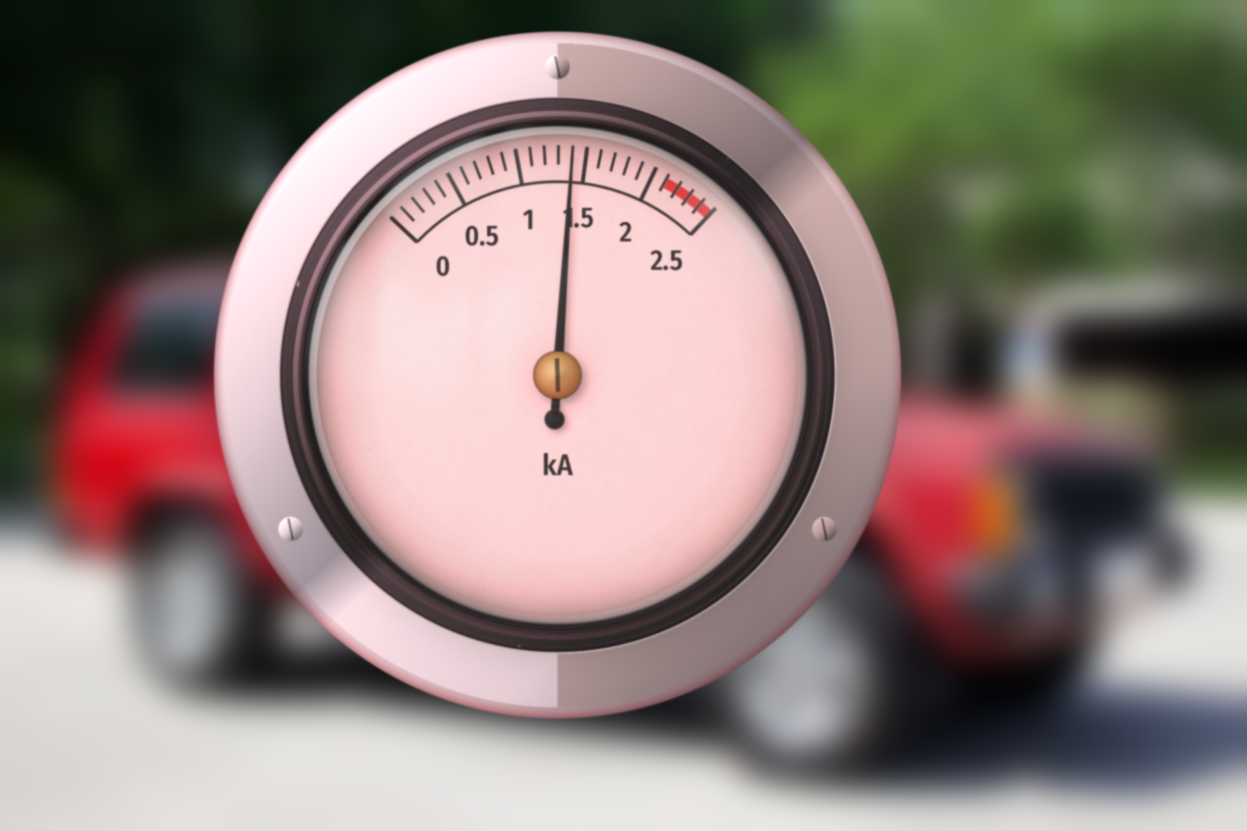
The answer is 1.4 kA
